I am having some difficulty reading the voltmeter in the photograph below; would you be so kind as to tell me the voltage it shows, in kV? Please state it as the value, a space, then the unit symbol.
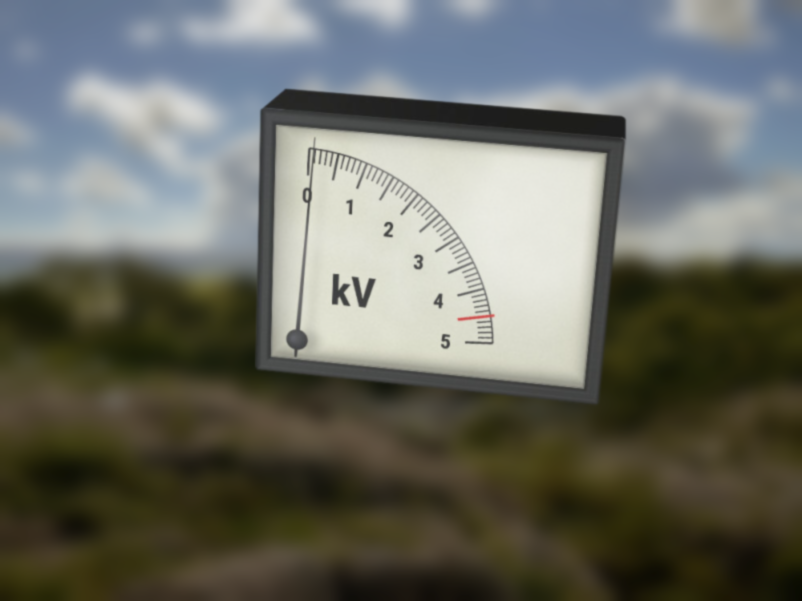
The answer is 0.1 kV
